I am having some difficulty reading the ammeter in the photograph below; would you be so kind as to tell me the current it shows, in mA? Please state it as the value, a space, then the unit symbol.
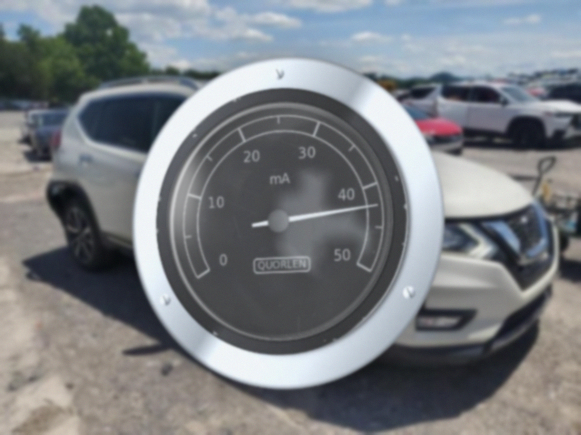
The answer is 42.5 mA
